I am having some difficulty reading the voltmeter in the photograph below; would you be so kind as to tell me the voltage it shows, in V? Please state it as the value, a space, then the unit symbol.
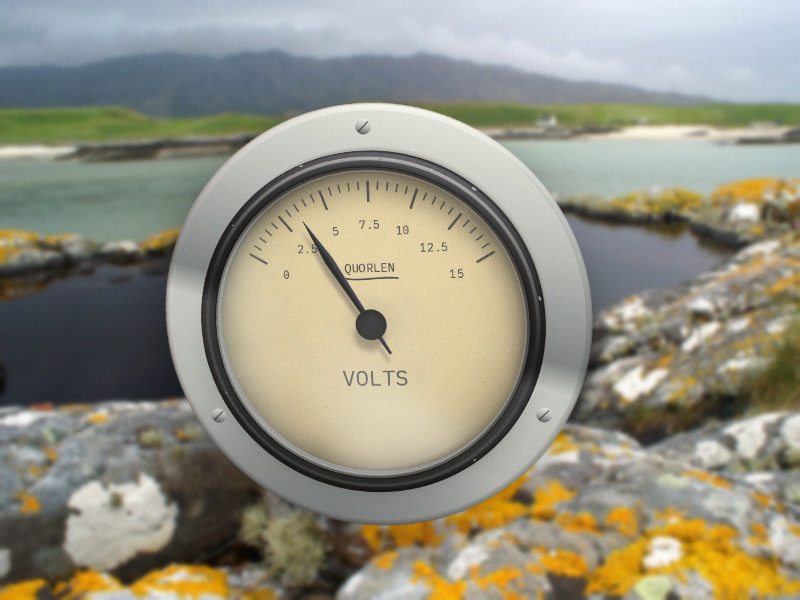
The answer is 3.5 V
